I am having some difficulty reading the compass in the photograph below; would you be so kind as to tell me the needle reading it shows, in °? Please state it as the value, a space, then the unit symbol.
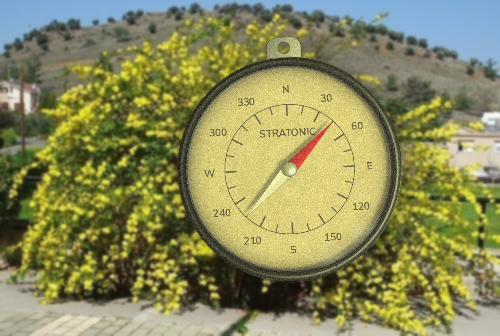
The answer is 45 °
